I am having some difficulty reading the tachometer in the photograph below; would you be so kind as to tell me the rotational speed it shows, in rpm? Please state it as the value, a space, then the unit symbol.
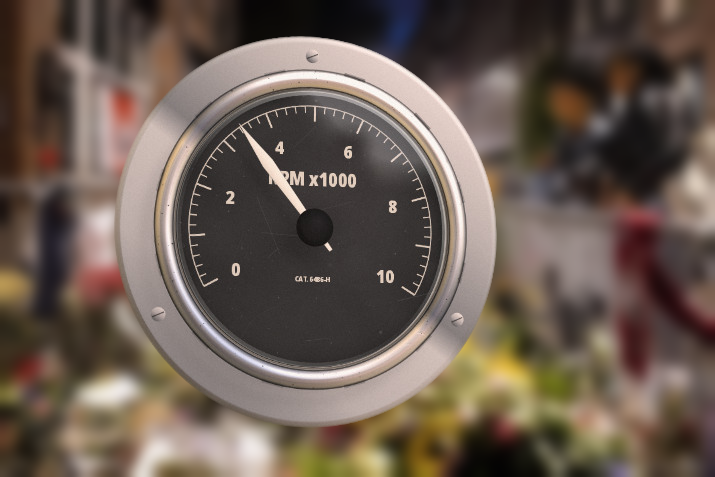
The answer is 3400 rpm
